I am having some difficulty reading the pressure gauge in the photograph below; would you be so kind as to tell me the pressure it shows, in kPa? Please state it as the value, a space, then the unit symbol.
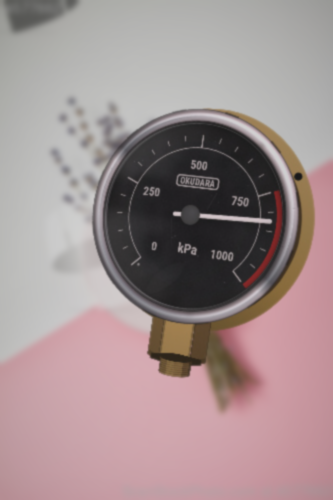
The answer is 825 kPa
